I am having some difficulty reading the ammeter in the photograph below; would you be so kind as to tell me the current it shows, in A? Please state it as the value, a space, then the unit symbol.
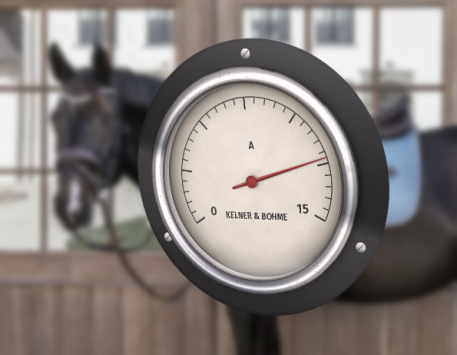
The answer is 12.25 A
